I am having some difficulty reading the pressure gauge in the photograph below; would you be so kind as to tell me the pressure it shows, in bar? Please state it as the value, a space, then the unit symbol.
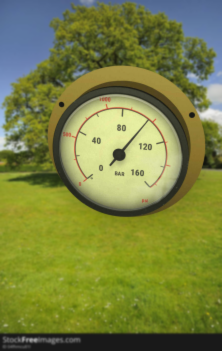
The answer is 100 bar
